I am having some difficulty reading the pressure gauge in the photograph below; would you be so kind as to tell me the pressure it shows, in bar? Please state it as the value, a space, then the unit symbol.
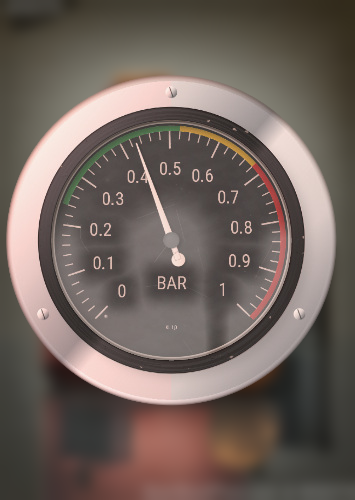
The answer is 0.43 bar
